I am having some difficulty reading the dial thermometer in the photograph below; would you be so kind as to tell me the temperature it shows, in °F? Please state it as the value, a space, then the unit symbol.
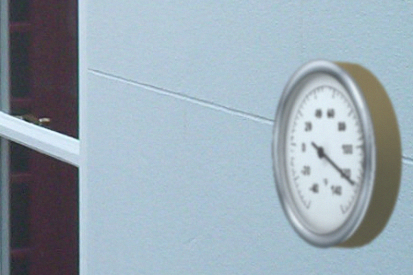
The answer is 120 °F
